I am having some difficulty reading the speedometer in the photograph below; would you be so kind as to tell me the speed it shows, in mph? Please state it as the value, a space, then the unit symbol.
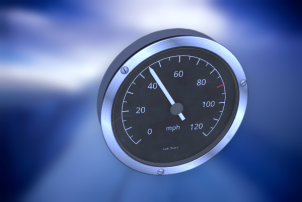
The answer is 45 mph
